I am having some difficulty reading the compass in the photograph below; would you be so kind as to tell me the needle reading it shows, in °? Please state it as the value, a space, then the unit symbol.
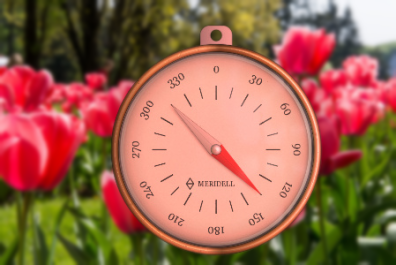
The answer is 135 °
